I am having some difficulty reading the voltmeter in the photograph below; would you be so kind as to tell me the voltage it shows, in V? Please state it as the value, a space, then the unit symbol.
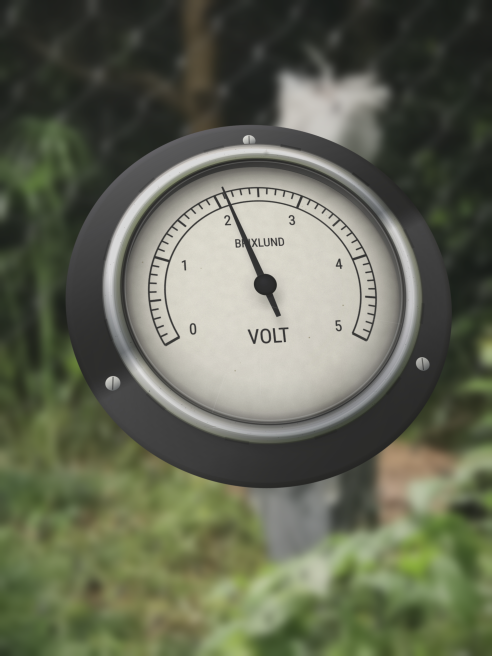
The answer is 2.1 V
